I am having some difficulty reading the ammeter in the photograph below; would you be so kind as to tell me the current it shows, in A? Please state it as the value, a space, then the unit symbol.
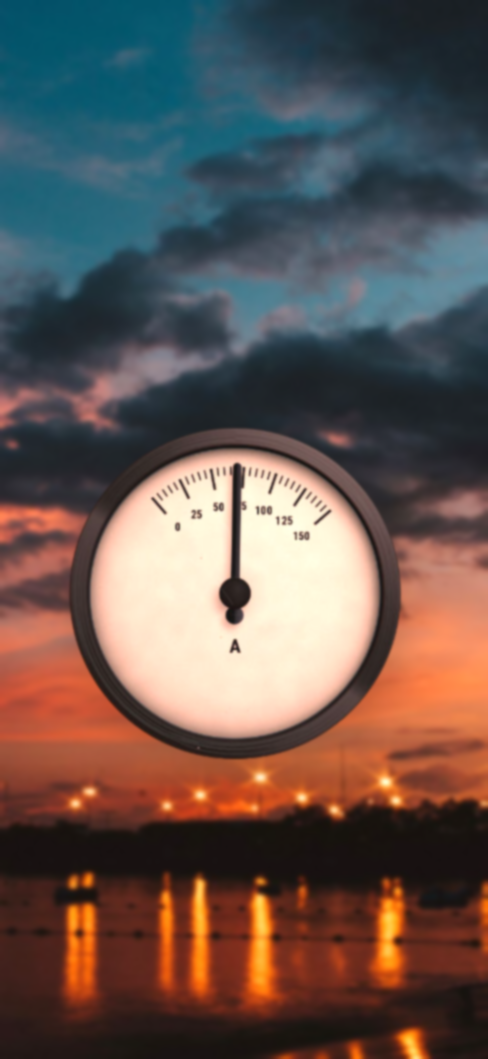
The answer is 70 A
